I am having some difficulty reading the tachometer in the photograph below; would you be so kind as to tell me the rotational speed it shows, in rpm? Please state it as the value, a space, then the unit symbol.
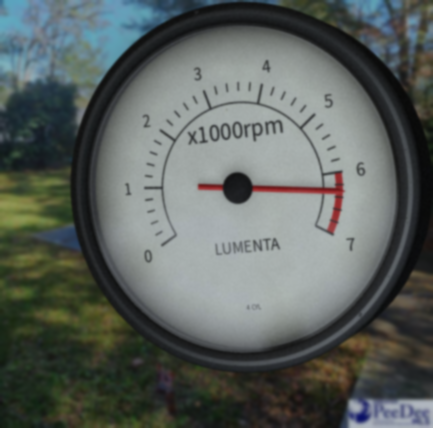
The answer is 6300 rpm
